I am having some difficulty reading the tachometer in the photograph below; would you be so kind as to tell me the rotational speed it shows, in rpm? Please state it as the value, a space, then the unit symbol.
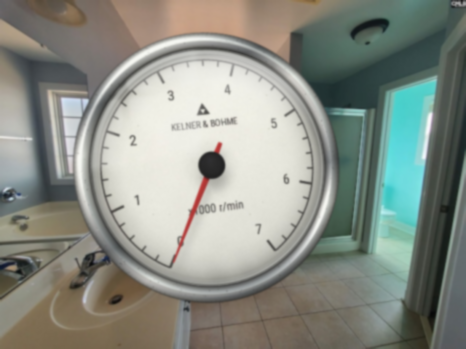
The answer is 0 rpm
